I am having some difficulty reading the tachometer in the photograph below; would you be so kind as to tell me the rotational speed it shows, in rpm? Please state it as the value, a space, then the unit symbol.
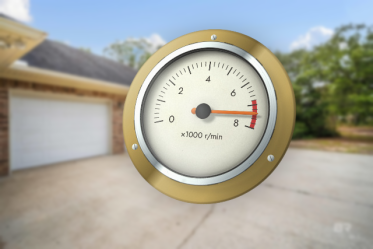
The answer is 7400 rpm
